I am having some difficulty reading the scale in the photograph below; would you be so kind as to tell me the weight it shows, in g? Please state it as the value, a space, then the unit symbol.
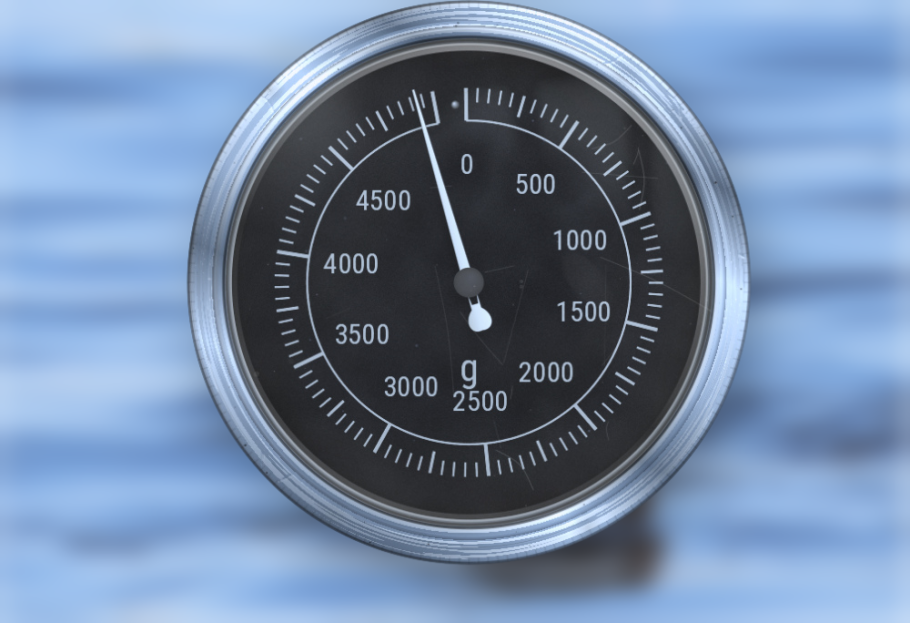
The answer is 4925 g
